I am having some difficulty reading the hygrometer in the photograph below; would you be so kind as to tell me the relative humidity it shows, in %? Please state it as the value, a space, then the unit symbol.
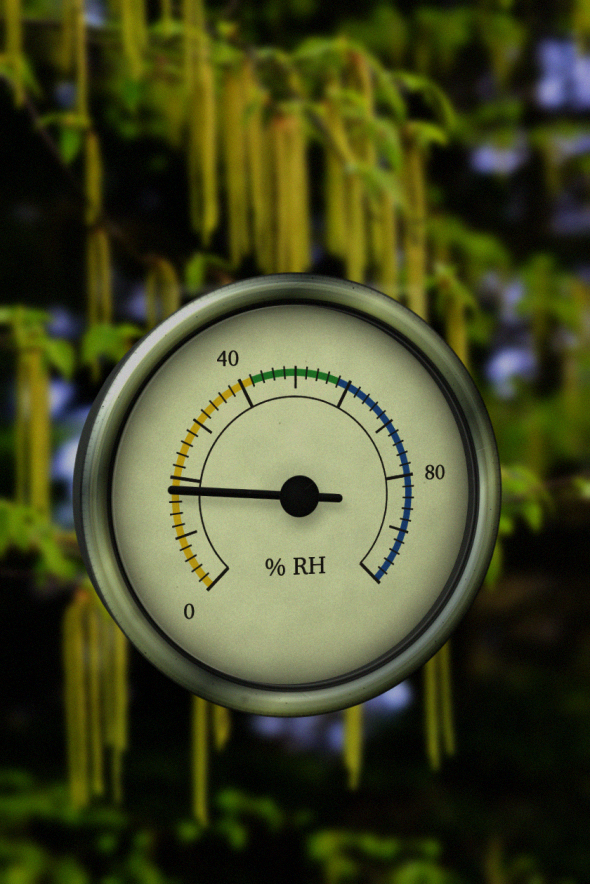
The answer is 18 %
